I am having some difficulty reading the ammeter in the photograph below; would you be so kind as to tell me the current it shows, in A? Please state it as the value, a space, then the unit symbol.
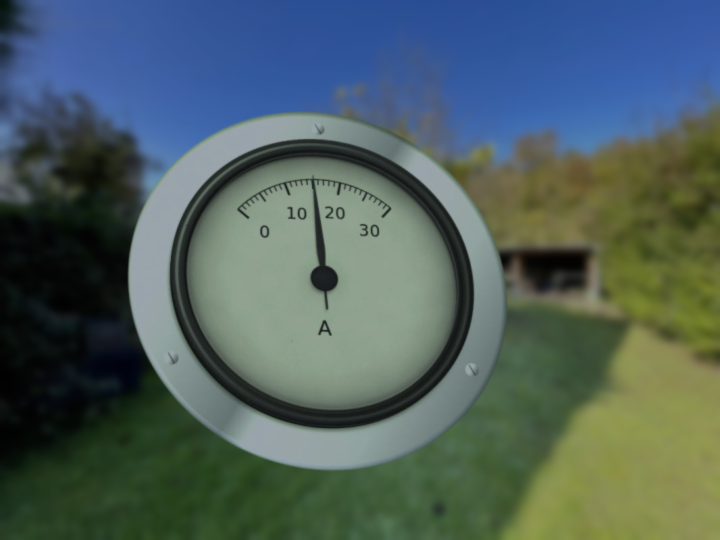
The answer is 15 A
